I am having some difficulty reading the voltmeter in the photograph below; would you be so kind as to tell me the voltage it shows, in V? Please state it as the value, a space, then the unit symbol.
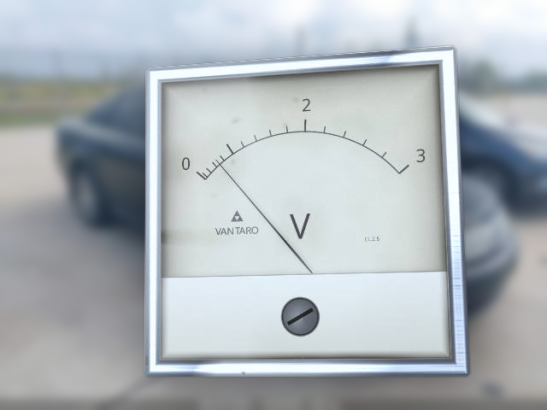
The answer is 0.7 V
